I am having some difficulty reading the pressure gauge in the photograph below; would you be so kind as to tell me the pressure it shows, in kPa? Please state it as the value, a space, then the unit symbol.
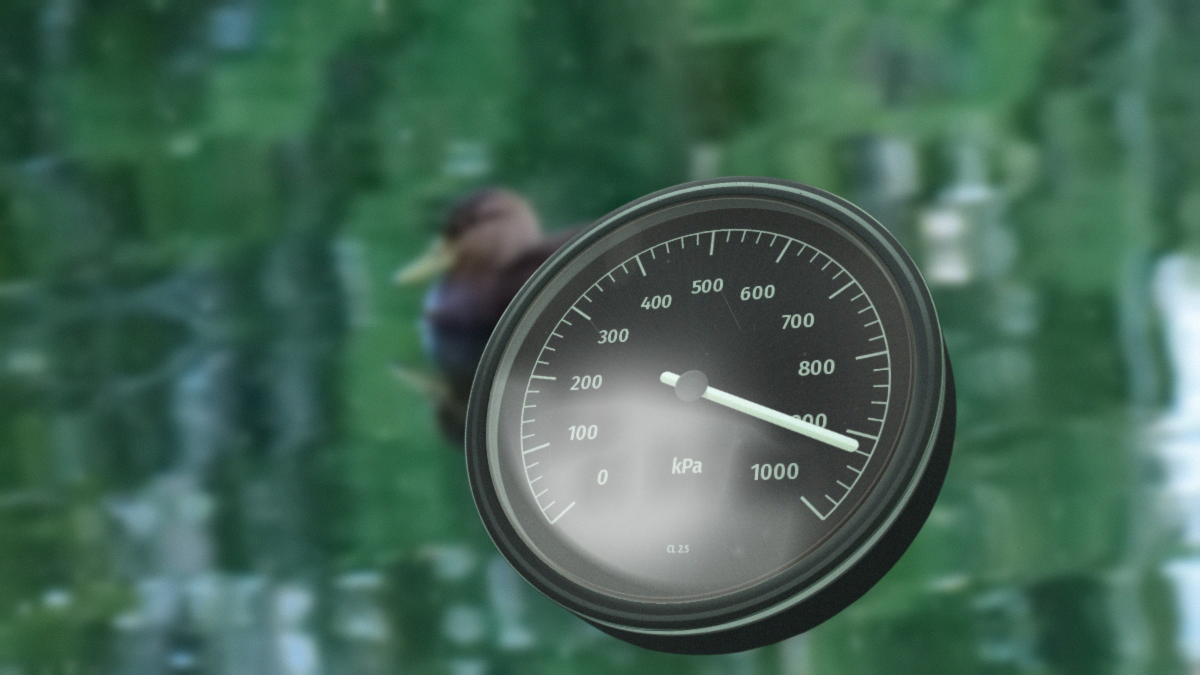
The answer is 920 kPa
